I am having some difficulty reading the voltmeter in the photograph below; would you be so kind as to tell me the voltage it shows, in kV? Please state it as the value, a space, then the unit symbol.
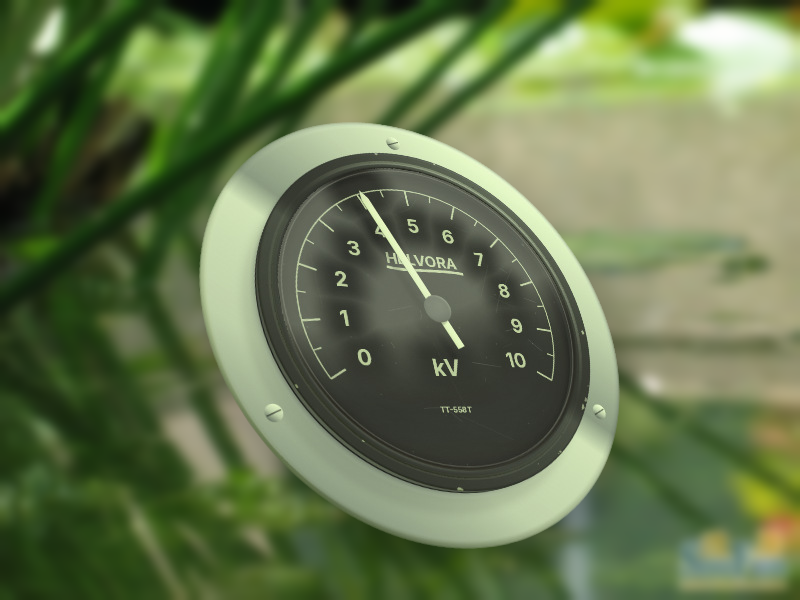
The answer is 4 kV
